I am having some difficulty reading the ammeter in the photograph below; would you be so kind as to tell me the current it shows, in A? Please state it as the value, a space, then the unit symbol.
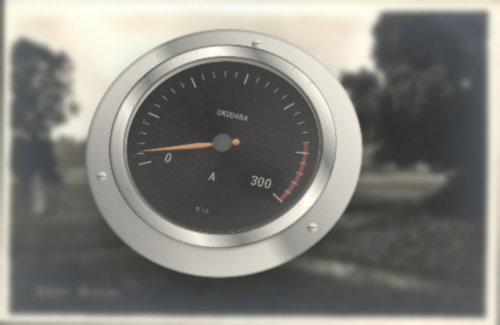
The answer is 10 A
